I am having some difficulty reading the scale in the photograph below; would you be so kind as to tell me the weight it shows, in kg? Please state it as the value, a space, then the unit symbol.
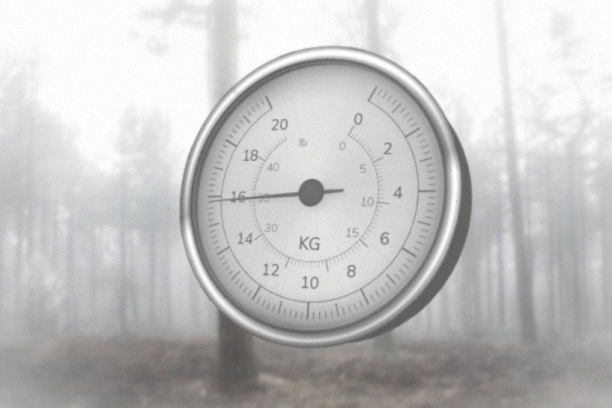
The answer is 15.8 kg
